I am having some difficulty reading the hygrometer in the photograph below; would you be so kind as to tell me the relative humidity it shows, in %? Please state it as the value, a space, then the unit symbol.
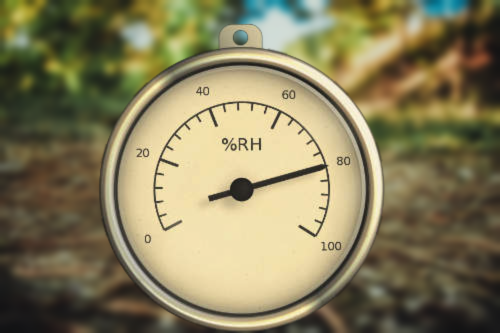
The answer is 80 %
